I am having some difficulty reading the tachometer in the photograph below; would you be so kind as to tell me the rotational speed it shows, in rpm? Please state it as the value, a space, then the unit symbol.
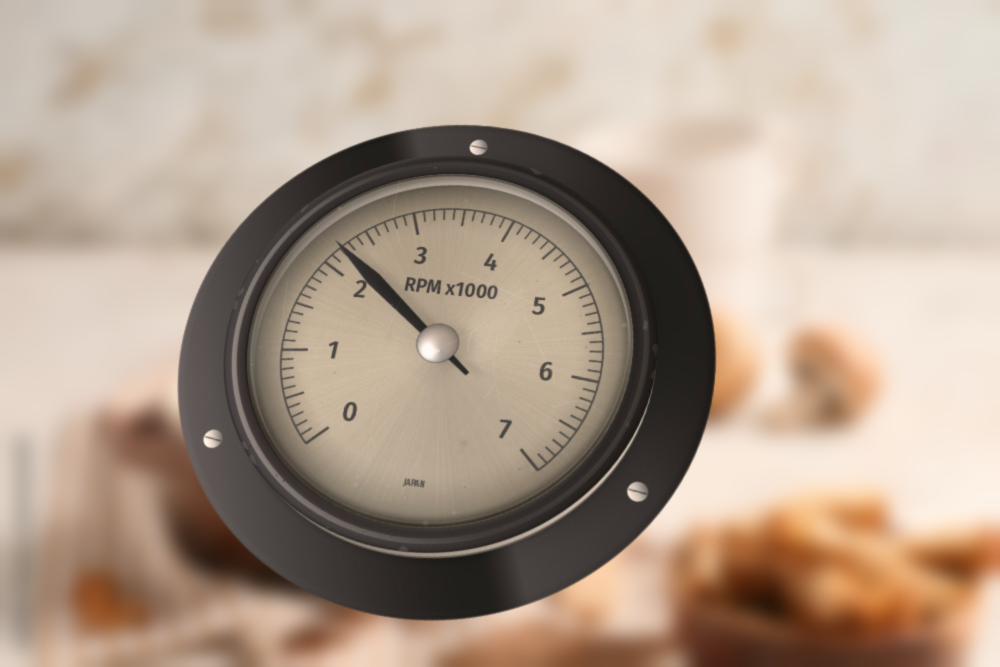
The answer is 2200 rpm
